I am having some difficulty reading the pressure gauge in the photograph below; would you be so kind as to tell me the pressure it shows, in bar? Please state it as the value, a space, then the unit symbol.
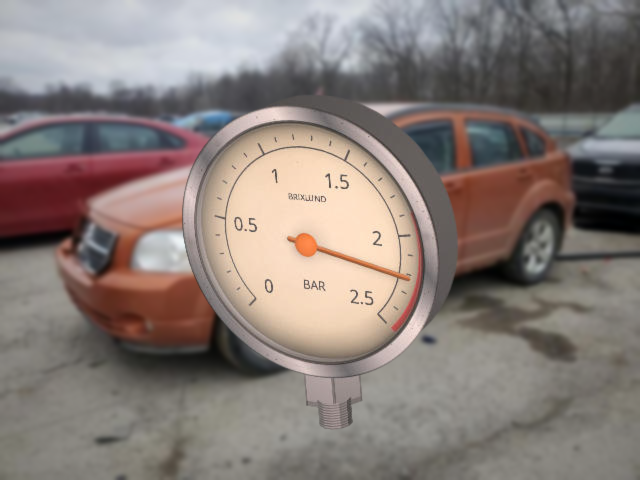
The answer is 2.2 bar
